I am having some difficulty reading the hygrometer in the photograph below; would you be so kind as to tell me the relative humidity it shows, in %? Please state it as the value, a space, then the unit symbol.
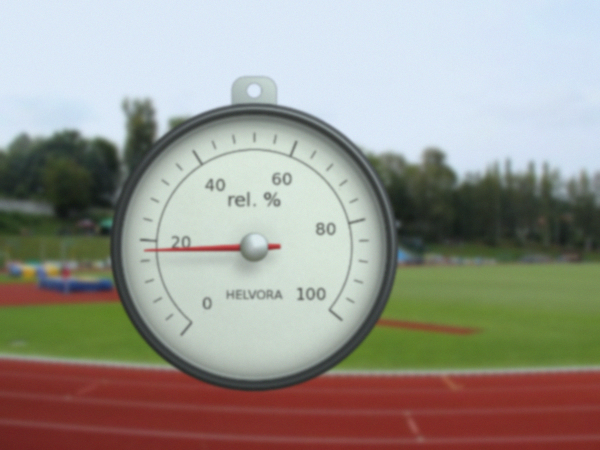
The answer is 18 %
